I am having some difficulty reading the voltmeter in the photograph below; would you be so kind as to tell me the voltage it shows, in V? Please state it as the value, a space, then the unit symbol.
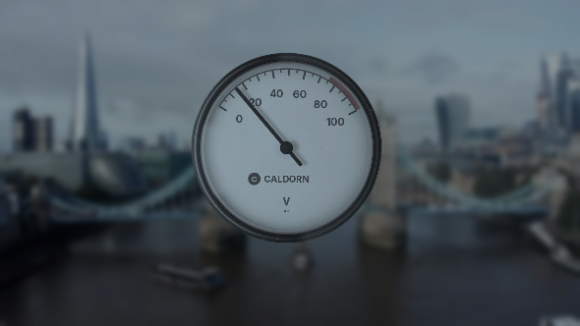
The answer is 15 V
